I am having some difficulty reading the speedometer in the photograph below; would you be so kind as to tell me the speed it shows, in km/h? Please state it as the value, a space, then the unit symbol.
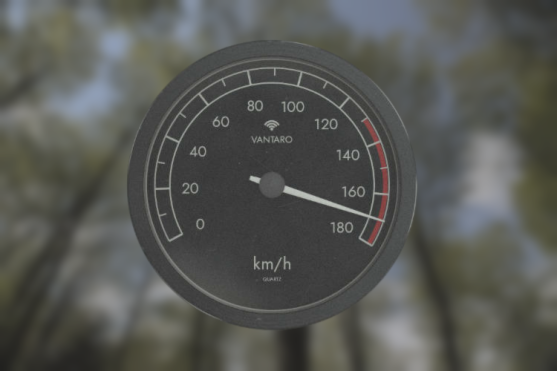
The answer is 170 km/h
